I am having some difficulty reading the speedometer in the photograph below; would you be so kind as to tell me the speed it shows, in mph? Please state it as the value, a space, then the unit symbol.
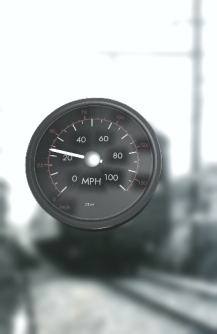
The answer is 22.5 mph
